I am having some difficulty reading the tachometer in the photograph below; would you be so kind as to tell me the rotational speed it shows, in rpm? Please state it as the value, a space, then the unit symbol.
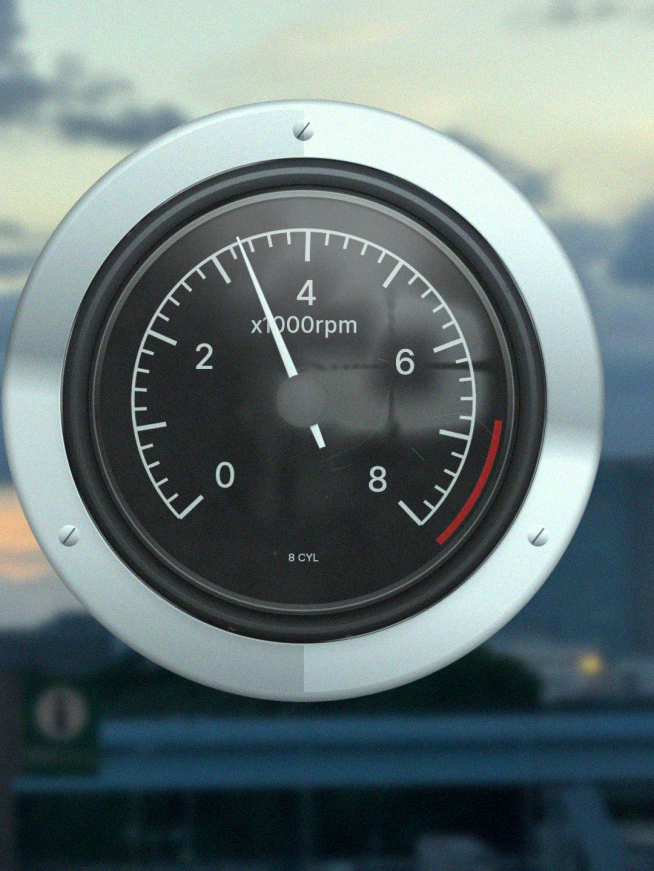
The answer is 3300 rpm
